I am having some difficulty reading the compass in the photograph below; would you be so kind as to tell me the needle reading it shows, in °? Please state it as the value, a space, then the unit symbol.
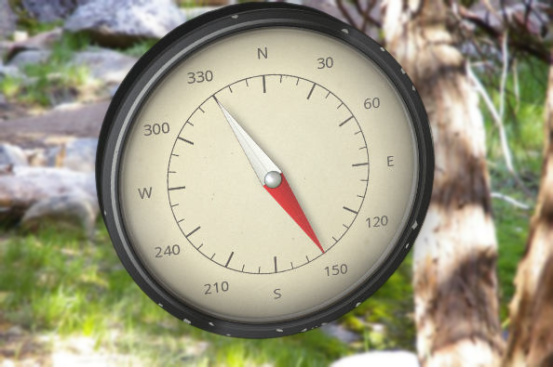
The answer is 150 °
